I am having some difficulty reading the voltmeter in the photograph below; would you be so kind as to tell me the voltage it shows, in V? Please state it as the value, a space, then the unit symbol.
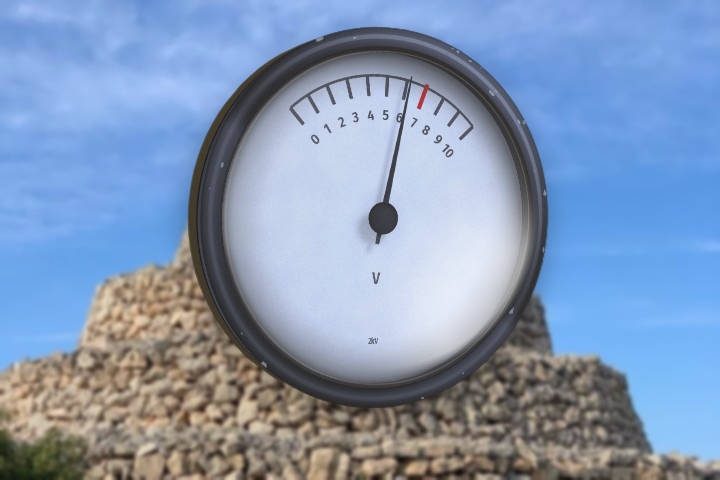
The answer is 6 V
